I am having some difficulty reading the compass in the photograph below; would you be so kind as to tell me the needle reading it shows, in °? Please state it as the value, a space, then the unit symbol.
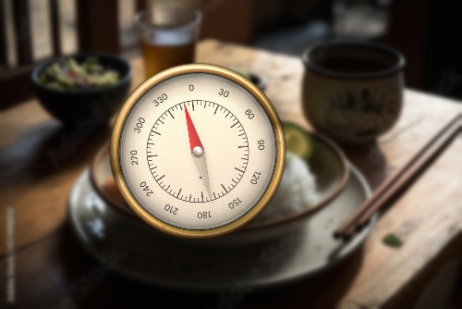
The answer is 350 °
